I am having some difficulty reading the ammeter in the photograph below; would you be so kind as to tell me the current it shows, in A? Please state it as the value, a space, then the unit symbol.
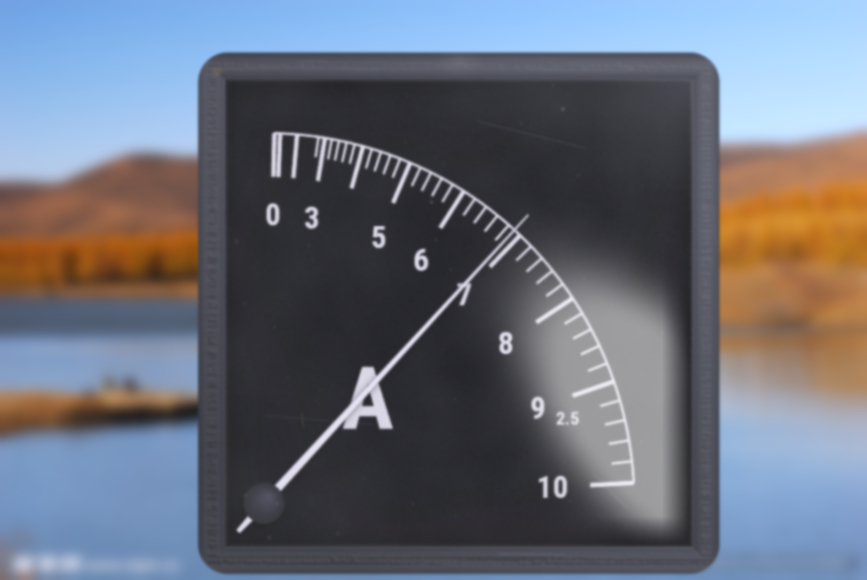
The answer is 6.9 A
